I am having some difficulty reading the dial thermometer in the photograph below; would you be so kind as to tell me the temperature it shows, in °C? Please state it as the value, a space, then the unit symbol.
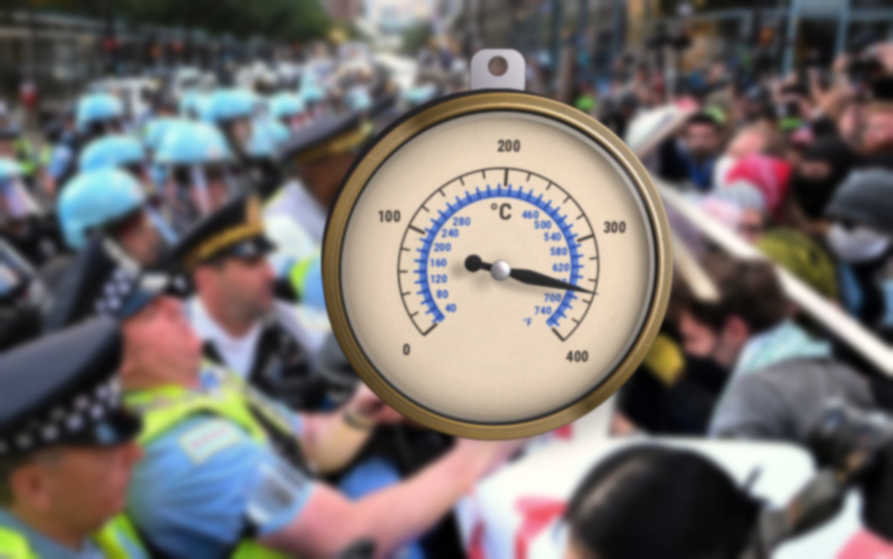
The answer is 350 °C
